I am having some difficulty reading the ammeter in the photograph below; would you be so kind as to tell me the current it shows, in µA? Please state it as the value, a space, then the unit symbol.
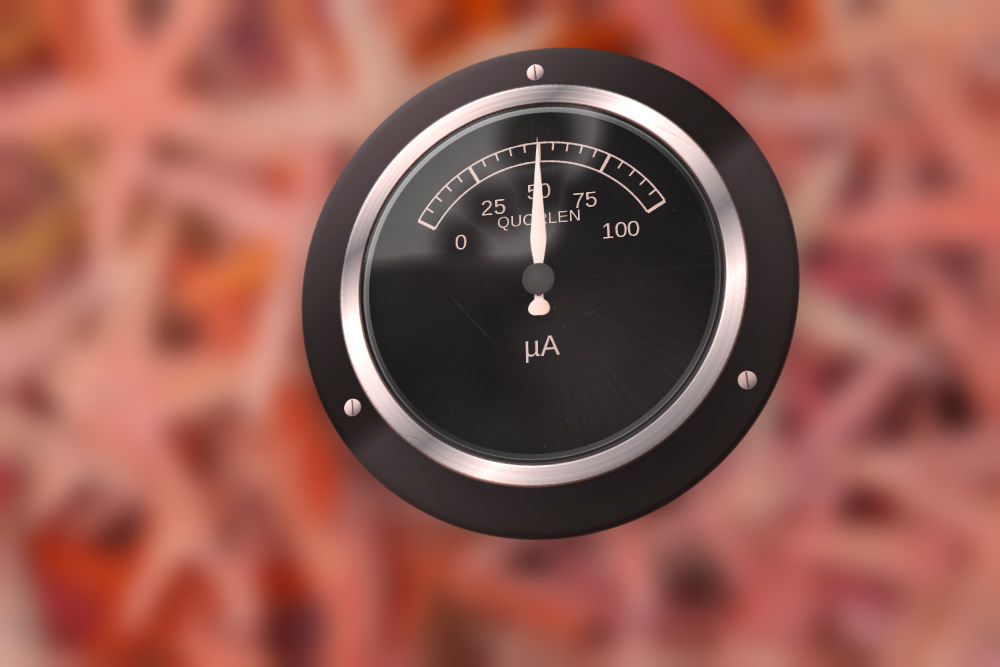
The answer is 50 µA
